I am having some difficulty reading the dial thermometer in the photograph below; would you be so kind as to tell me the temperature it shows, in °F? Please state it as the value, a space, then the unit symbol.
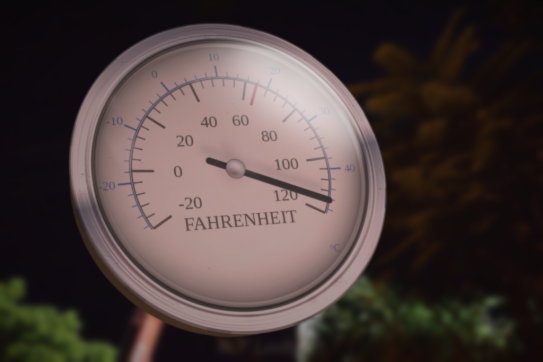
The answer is 116 °F
